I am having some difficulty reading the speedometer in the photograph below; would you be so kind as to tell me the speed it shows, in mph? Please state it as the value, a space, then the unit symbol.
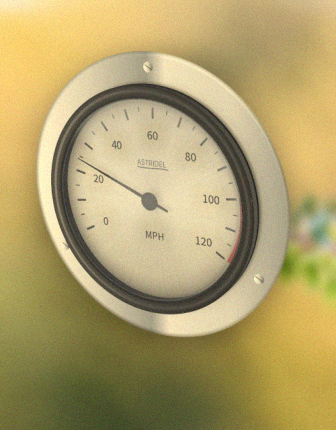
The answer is 25 mph
